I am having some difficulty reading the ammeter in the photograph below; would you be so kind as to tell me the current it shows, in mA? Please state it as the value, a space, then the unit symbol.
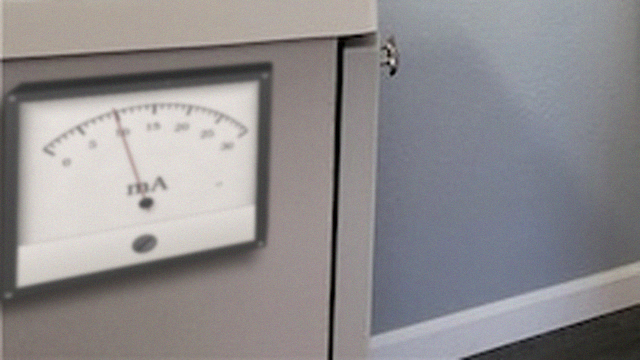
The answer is 10 mA
